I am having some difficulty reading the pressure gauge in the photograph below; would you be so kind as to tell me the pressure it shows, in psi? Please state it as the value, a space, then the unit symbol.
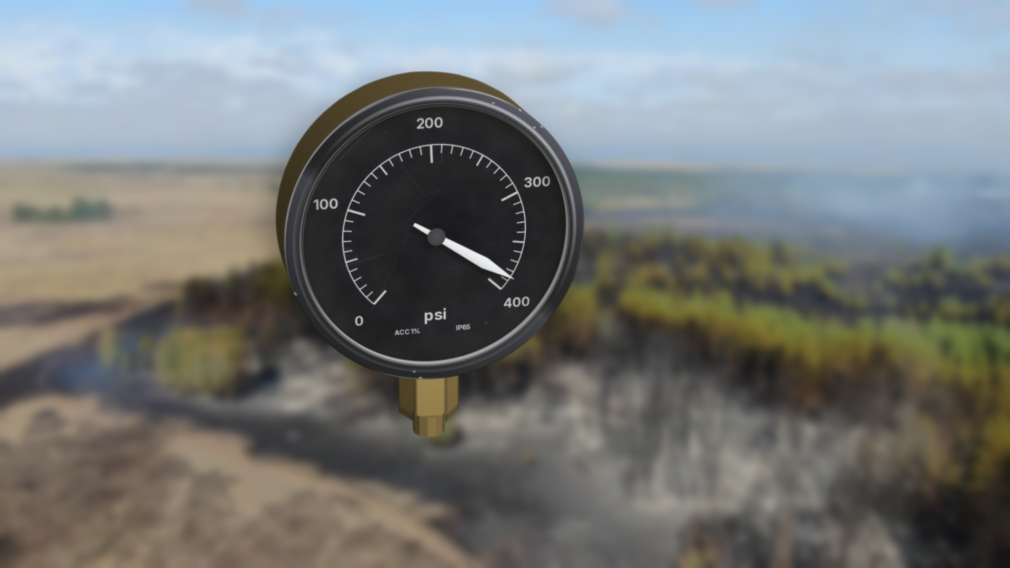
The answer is 385 psi
